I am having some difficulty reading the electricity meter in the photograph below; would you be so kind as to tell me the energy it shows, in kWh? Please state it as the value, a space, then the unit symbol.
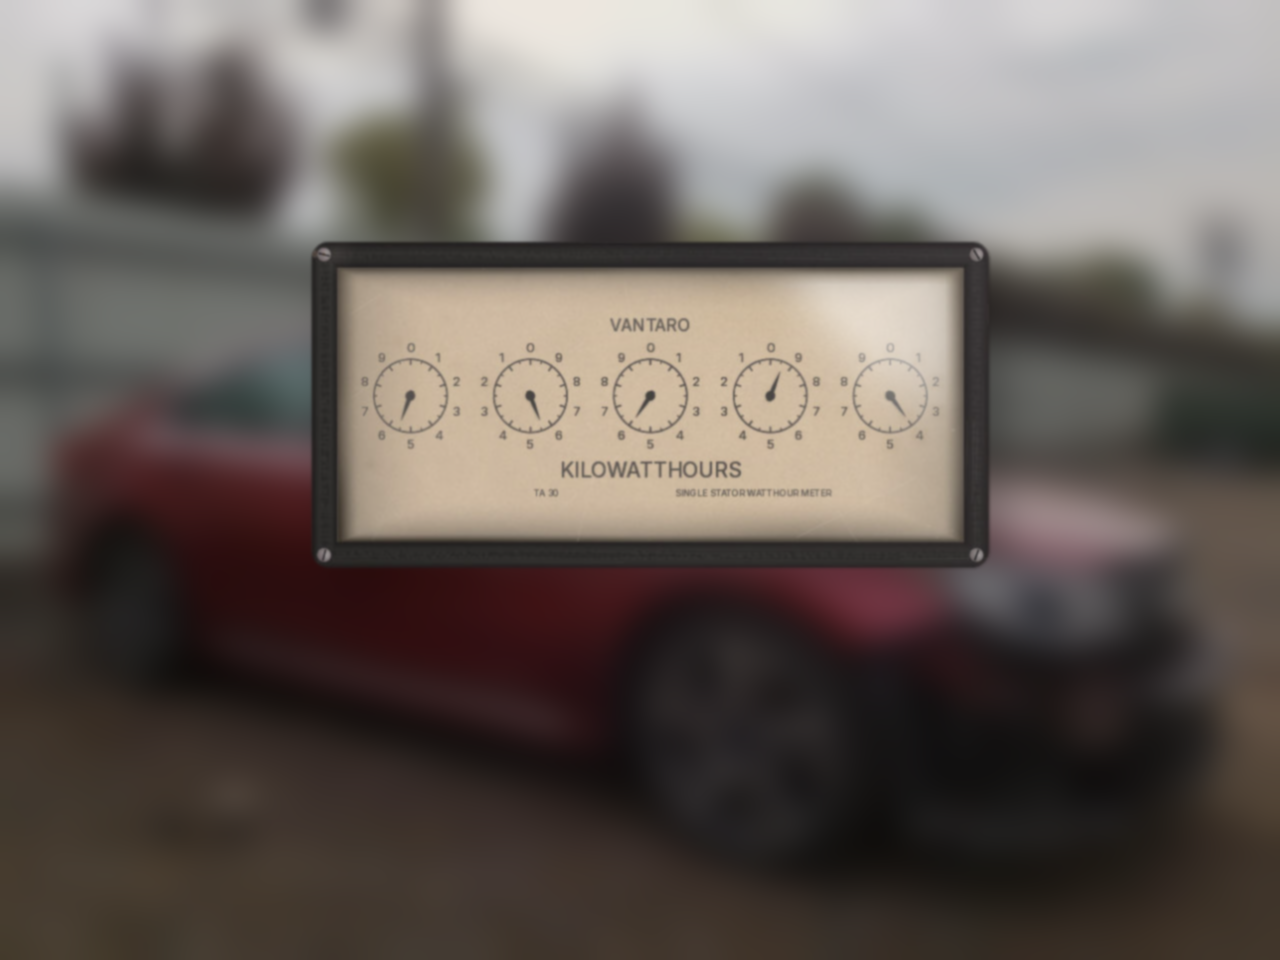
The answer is 55594 kWh
